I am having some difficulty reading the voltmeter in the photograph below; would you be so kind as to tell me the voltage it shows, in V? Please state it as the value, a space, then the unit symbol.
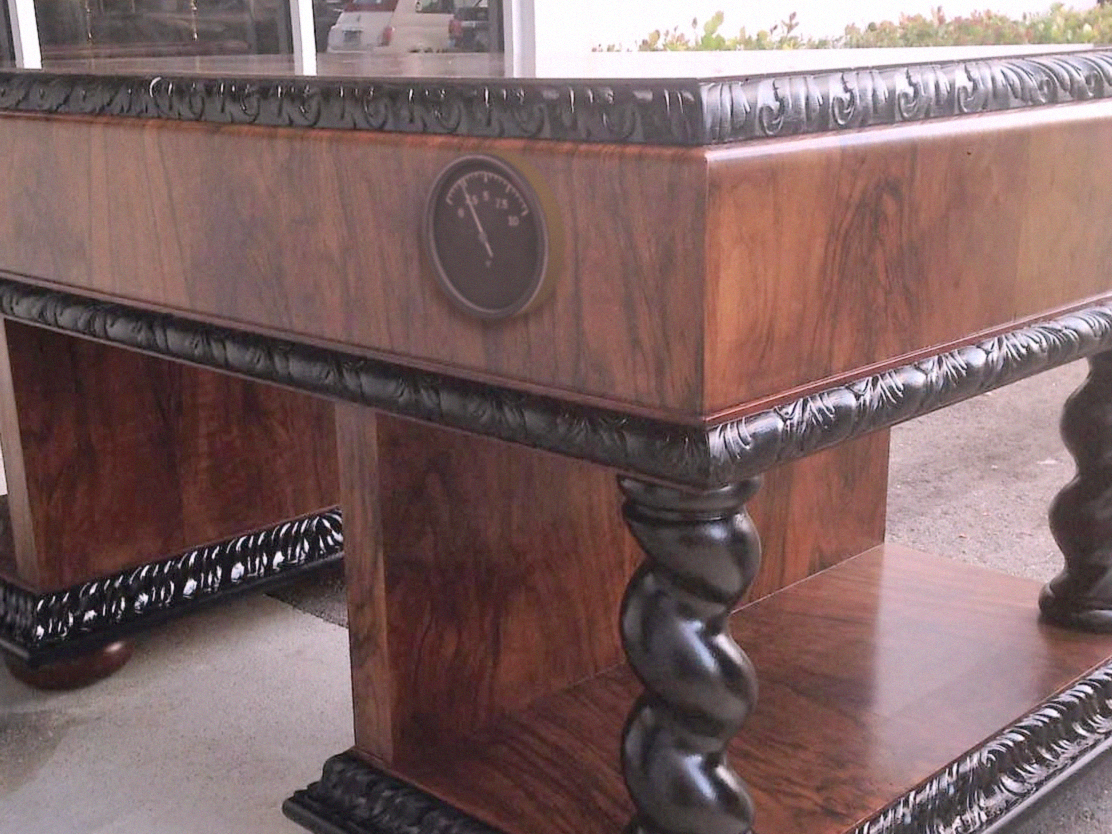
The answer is 2.5 V
